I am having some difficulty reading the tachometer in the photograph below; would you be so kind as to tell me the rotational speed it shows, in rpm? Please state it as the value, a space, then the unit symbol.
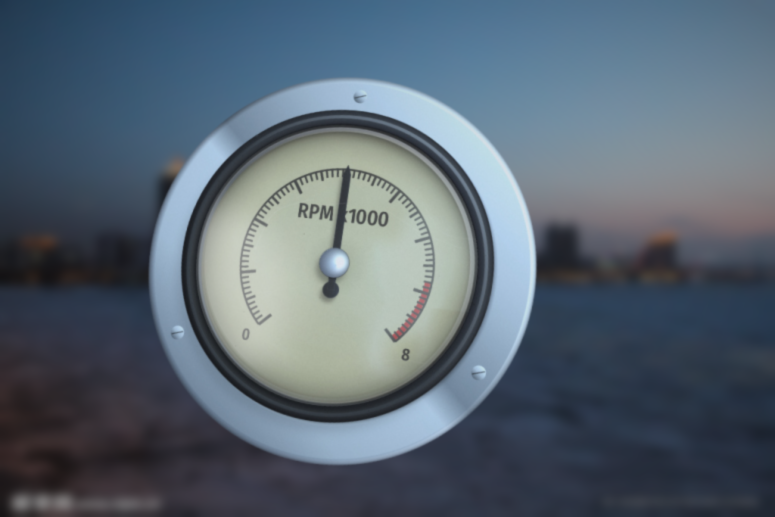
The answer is 4000 rpm
